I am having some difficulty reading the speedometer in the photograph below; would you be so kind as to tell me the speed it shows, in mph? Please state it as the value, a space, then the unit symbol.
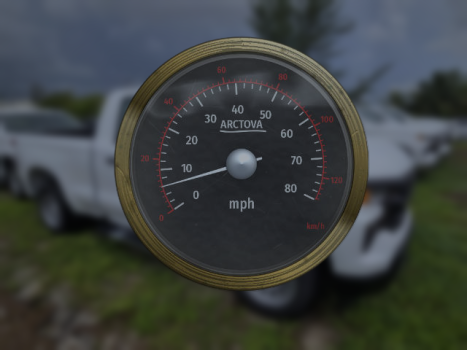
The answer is 6 mph
